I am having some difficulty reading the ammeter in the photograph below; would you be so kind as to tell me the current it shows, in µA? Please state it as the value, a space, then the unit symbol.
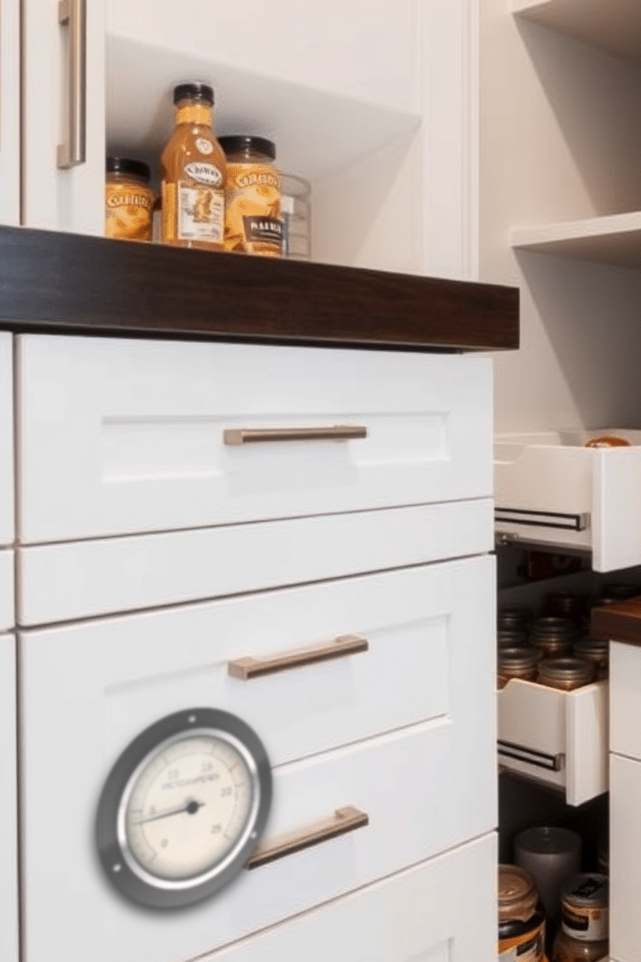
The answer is 4 µA
